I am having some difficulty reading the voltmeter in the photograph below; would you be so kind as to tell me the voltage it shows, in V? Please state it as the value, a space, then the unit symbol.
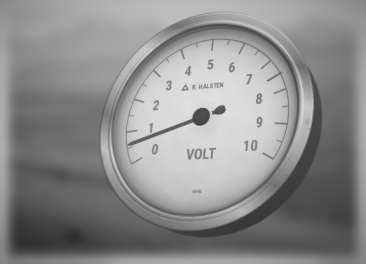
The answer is 0.5 V
